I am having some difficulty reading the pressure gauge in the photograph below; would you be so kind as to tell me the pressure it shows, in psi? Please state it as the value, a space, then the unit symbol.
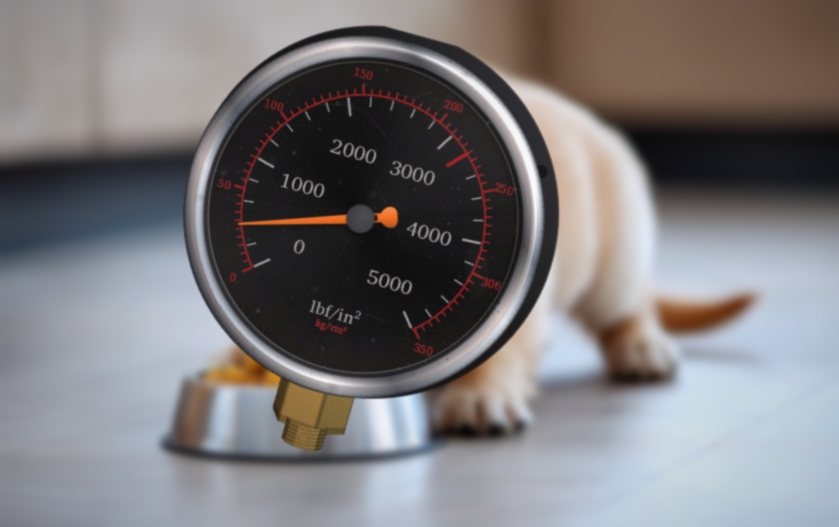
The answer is 400 psi
